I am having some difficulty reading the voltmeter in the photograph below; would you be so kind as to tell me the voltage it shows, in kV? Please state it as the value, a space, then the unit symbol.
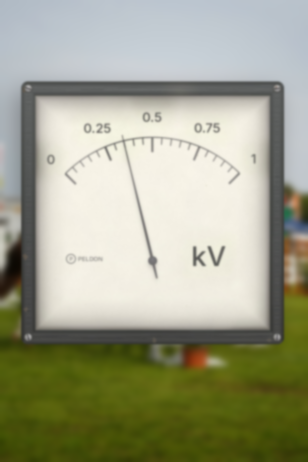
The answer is 0.35 kV
